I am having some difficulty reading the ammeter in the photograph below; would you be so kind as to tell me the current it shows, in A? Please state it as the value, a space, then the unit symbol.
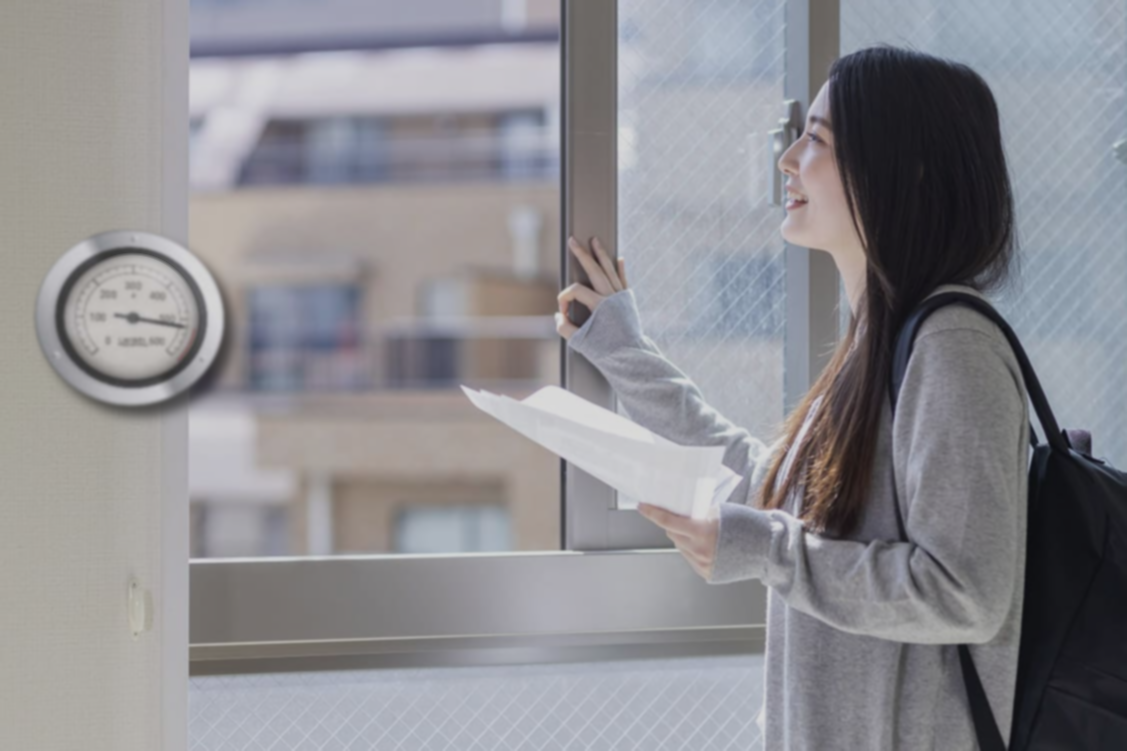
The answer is 520 A
